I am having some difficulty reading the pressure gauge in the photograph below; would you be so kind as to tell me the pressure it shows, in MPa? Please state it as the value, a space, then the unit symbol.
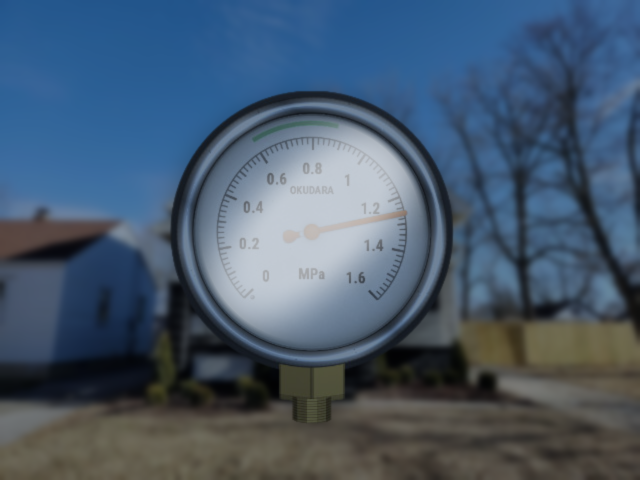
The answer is 1.26 MPa
